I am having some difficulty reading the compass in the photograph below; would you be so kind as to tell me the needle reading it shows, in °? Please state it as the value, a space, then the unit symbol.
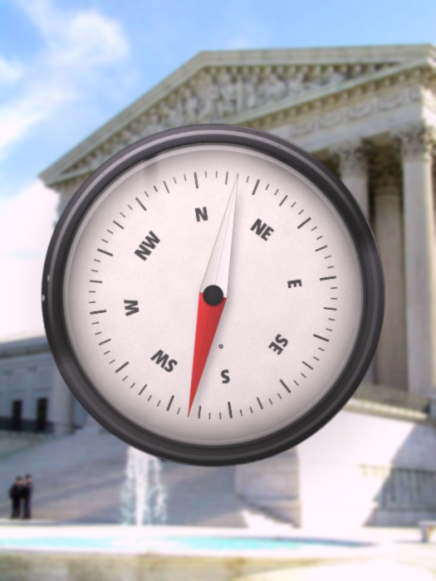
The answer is 200 °
